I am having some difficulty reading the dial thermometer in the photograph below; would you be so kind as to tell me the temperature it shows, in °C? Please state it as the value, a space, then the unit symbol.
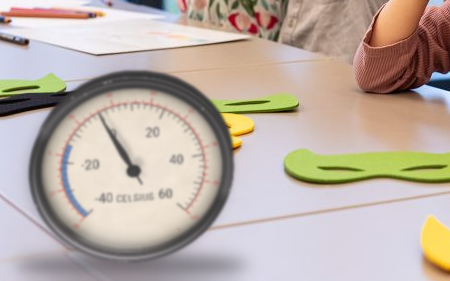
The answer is 0 °C
